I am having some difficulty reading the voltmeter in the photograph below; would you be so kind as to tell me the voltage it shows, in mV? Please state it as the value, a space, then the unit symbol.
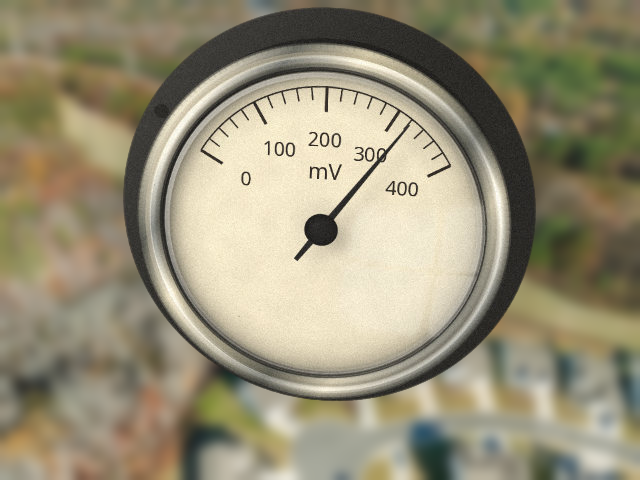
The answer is 320 mV
